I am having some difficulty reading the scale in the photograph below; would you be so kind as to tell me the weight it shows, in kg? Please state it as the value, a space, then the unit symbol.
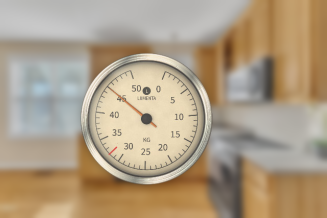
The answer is 45 kg
